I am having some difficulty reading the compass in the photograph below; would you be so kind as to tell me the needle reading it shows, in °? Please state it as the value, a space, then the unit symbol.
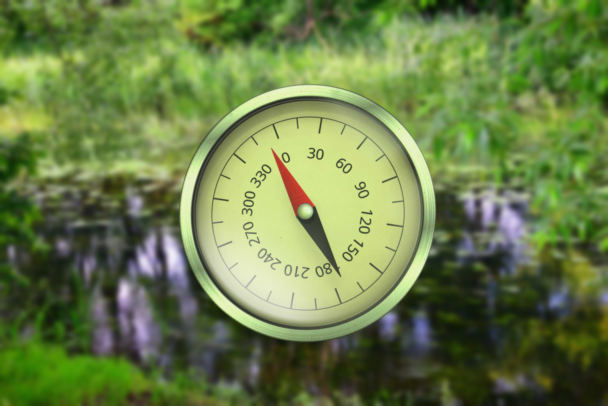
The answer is 352.5 °
